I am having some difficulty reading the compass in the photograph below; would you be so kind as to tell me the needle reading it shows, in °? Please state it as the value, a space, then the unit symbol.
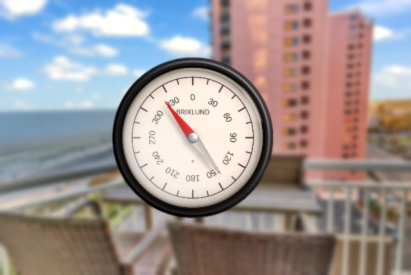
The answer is 322.5 °
